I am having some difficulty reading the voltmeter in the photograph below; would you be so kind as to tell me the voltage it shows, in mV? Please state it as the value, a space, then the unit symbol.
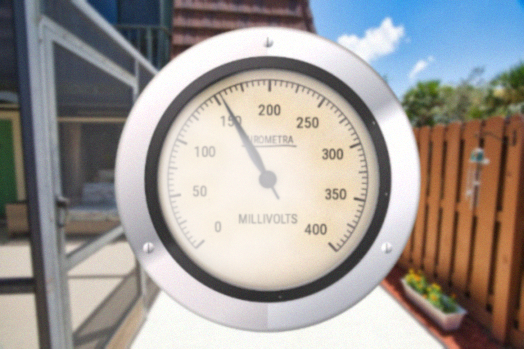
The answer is 155 mV
